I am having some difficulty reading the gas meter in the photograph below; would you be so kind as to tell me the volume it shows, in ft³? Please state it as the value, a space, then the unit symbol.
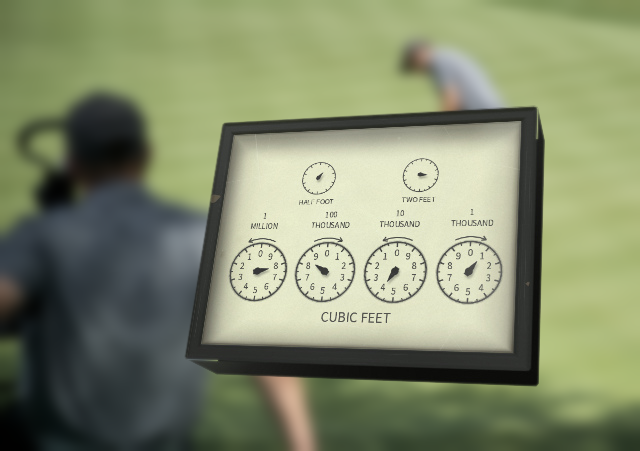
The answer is 784100 ft³
